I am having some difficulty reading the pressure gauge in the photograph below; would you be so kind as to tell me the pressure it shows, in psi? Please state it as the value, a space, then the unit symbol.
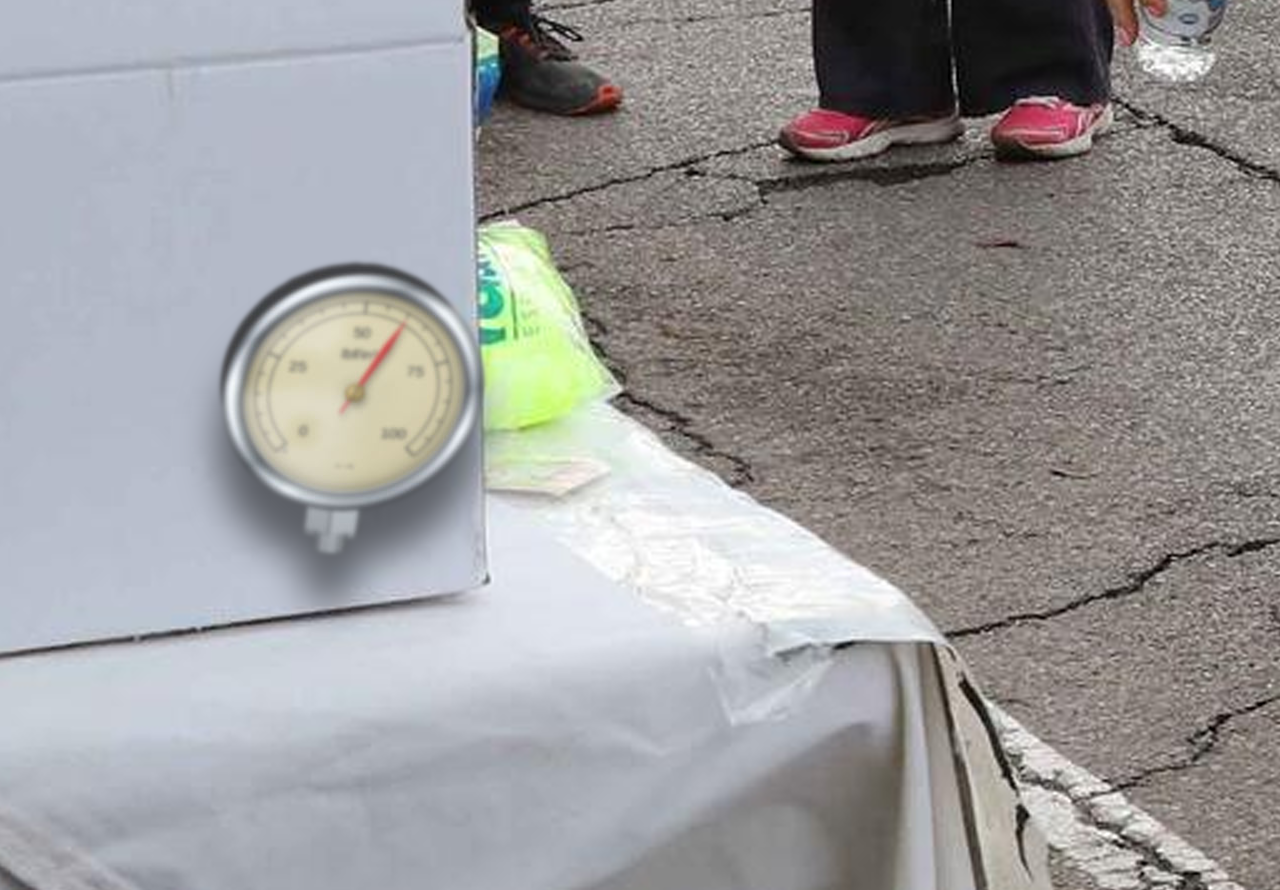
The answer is 60 psi
